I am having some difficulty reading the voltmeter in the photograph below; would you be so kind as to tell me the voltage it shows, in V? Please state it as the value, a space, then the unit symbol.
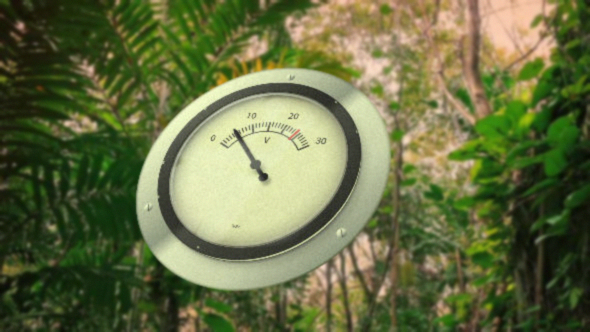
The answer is 5 V
